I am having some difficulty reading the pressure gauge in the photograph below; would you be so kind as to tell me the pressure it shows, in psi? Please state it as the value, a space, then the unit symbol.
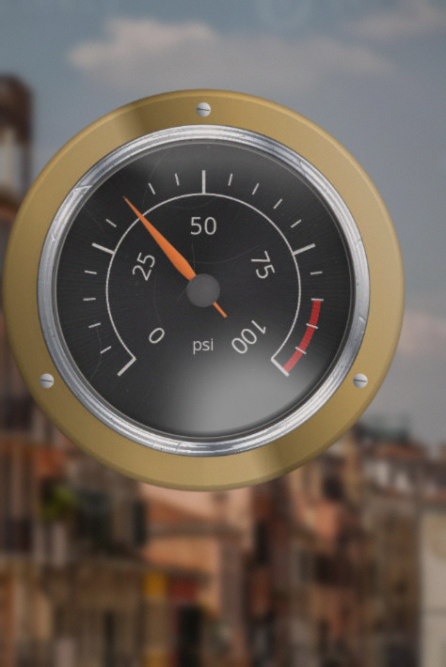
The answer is 35 psi
